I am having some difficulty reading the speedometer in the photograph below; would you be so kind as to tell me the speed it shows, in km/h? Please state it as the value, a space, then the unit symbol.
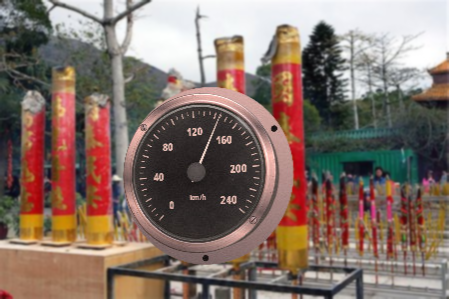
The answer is 145 km/h
